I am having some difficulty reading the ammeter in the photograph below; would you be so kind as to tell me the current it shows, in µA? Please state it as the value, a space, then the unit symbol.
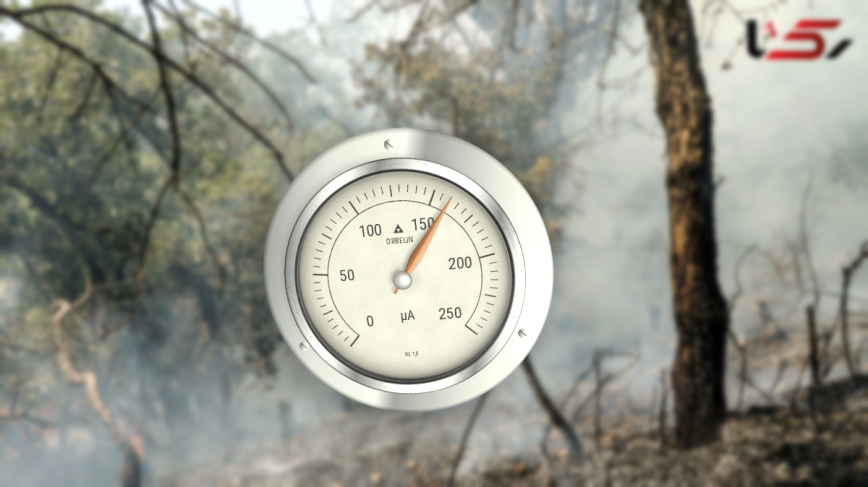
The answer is 160 µA
